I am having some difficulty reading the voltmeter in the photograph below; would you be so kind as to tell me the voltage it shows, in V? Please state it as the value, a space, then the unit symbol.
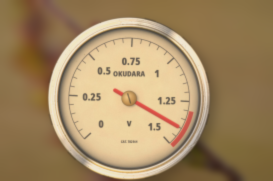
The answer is 1.4 V
